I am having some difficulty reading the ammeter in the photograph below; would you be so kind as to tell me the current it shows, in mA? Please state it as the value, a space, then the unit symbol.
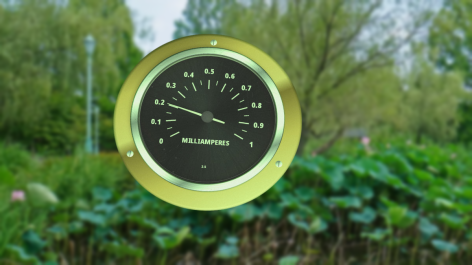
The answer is 0.2 mA
